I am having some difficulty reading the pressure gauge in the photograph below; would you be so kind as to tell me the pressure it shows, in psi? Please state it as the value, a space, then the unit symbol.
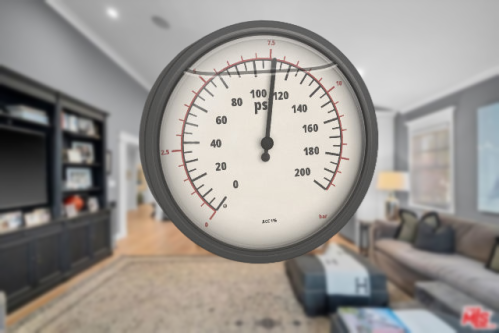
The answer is 110 psi
